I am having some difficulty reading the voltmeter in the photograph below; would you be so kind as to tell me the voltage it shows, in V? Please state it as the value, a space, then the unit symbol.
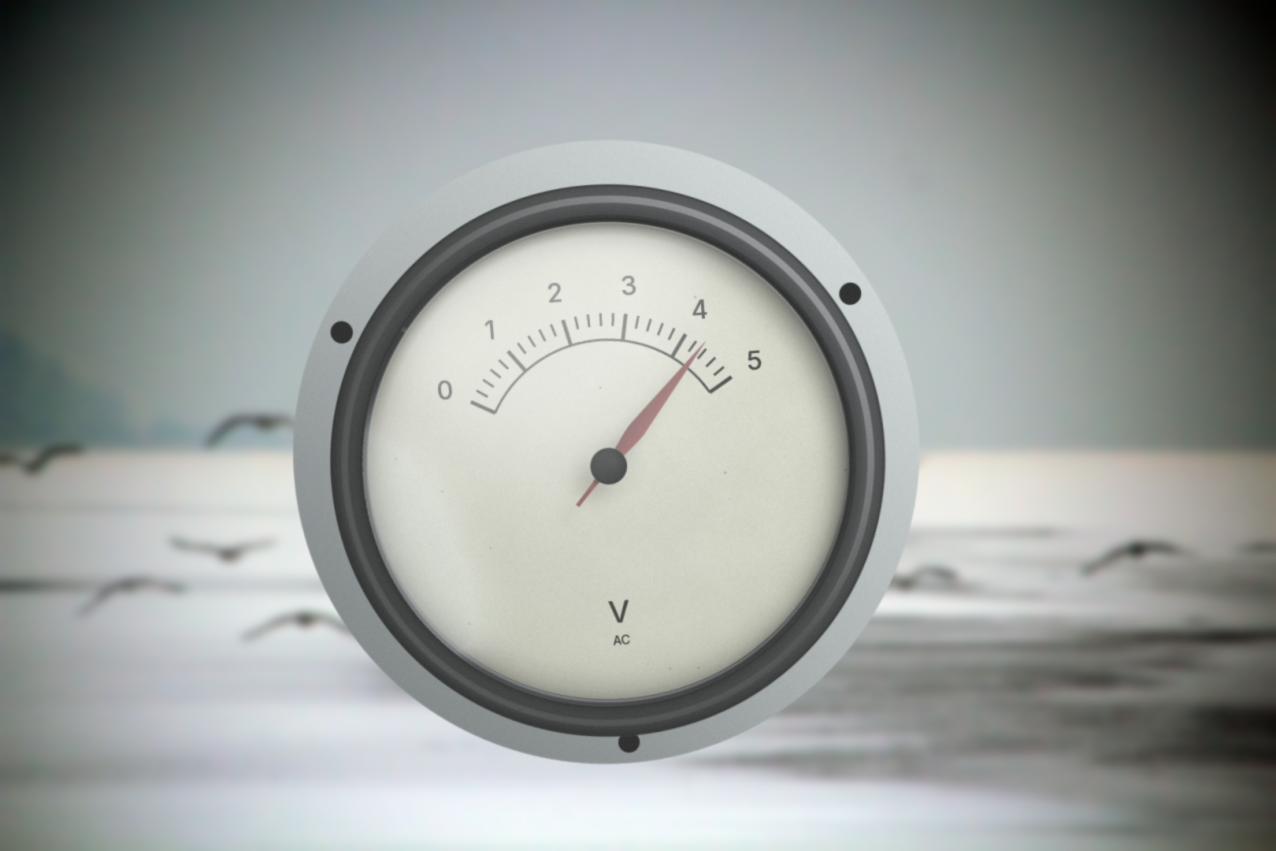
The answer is 4.3 V
